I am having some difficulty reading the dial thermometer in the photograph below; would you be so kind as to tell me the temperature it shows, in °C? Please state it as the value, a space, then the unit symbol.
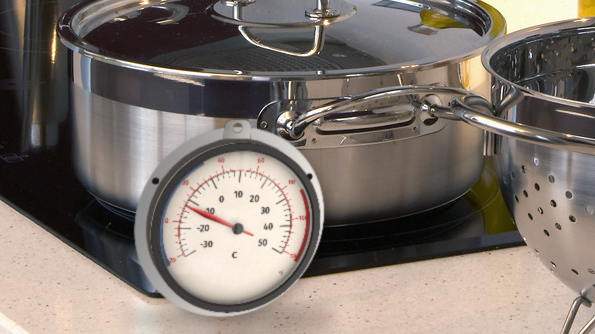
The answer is -12 °C
